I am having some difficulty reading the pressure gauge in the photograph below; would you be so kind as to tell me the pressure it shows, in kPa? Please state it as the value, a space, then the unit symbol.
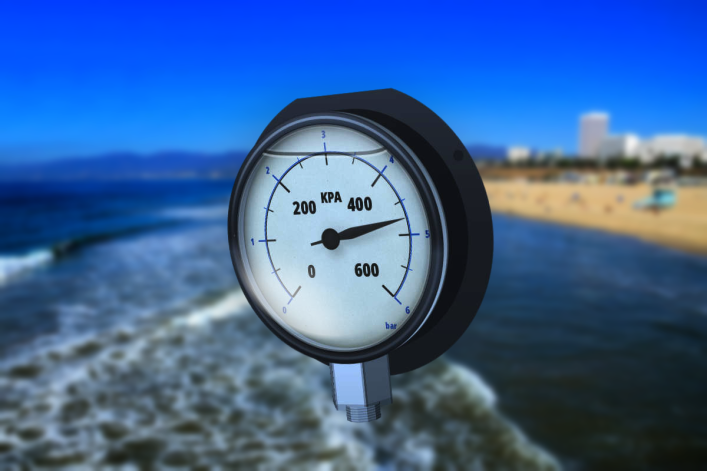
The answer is 475 kPa
